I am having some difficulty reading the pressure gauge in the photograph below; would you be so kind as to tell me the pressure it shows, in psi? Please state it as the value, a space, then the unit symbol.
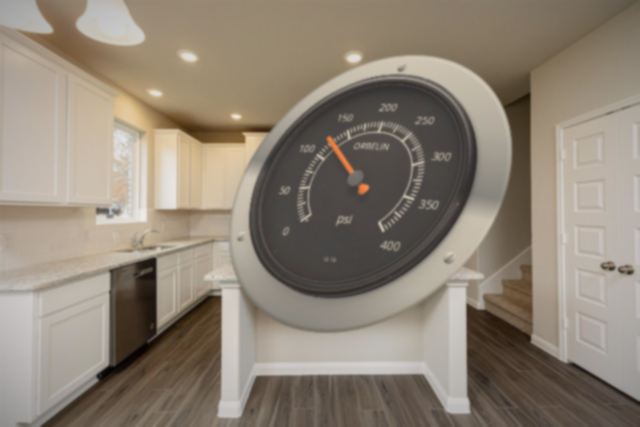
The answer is 125 psi
